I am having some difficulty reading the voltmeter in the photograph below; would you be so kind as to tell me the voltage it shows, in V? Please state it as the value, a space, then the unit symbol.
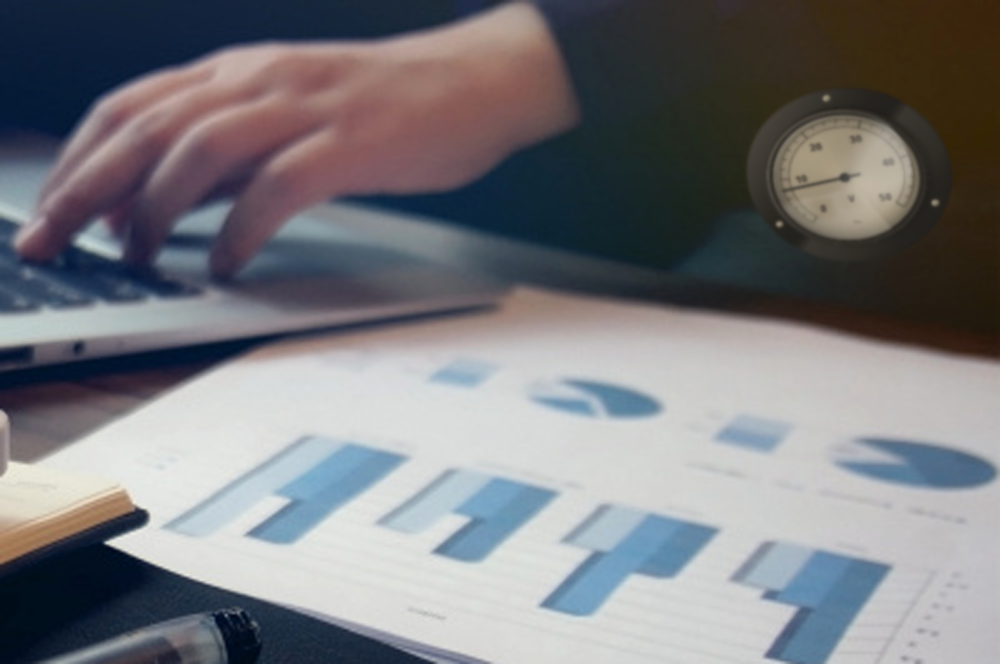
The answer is 8 V
